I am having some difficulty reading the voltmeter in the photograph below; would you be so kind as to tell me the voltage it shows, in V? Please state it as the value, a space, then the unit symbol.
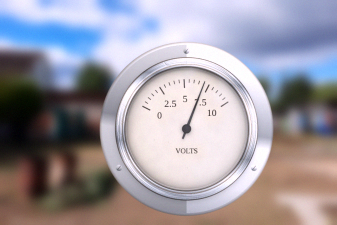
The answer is 7 V
